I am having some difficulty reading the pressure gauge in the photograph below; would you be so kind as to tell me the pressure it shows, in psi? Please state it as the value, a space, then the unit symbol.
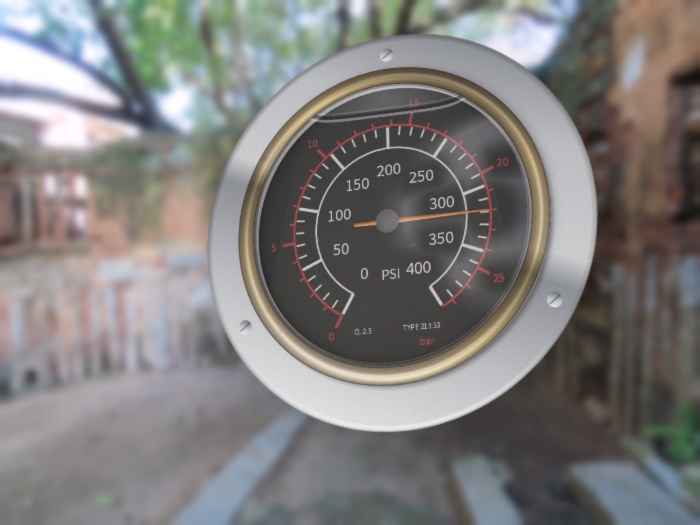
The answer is 320 psi
